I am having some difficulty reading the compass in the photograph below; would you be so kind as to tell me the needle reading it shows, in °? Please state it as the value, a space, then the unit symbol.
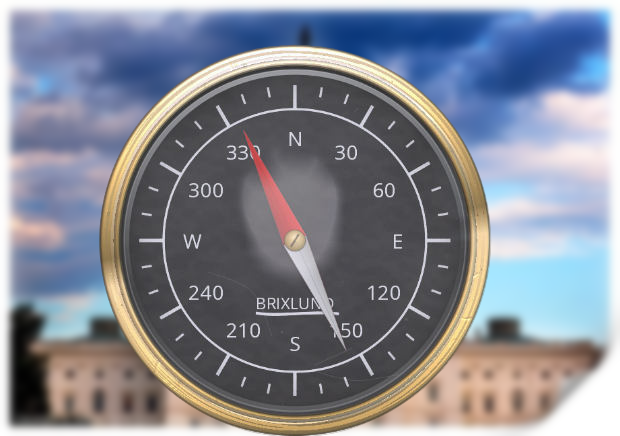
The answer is 335 °
